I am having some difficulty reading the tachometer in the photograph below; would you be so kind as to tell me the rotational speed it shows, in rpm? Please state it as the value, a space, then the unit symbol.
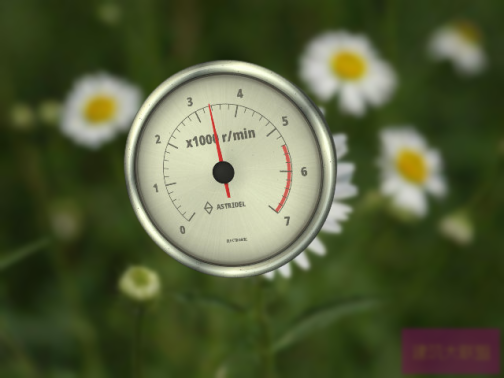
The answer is 3400 rpm
